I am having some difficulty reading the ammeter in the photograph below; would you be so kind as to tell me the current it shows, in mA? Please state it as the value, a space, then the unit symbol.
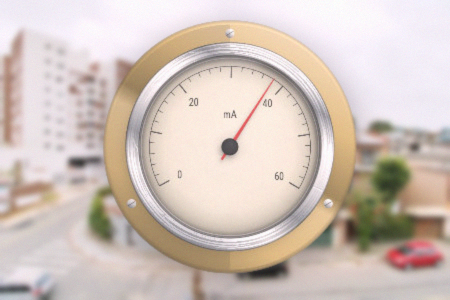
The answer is 38 mA
